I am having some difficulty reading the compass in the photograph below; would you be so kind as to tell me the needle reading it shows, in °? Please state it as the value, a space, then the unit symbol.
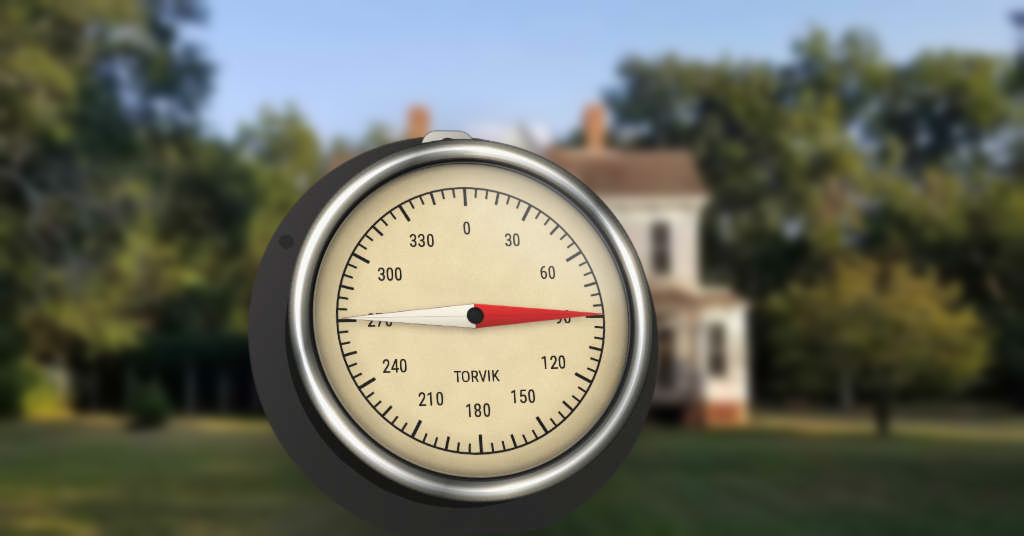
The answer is 90 °
